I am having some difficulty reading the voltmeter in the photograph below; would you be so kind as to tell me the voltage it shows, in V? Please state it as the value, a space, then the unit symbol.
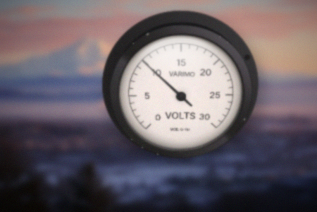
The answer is 10 V
